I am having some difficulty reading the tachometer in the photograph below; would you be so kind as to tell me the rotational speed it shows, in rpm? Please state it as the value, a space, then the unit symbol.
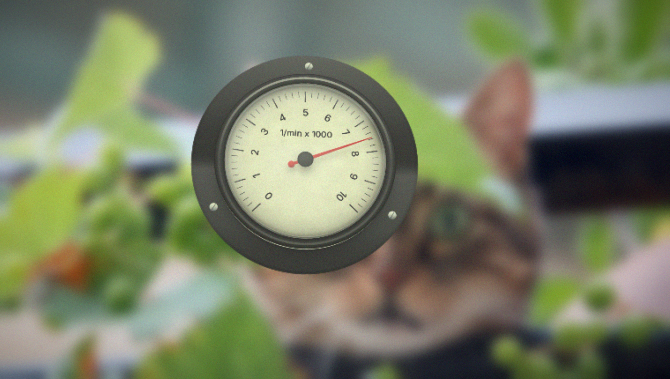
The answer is 7600 rpm
